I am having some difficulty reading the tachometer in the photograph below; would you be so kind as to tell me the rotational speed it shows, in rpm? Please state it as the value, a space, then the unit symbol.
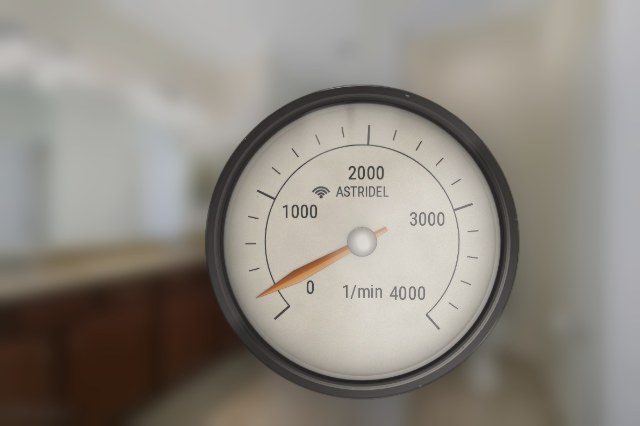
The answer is 200 rpm
